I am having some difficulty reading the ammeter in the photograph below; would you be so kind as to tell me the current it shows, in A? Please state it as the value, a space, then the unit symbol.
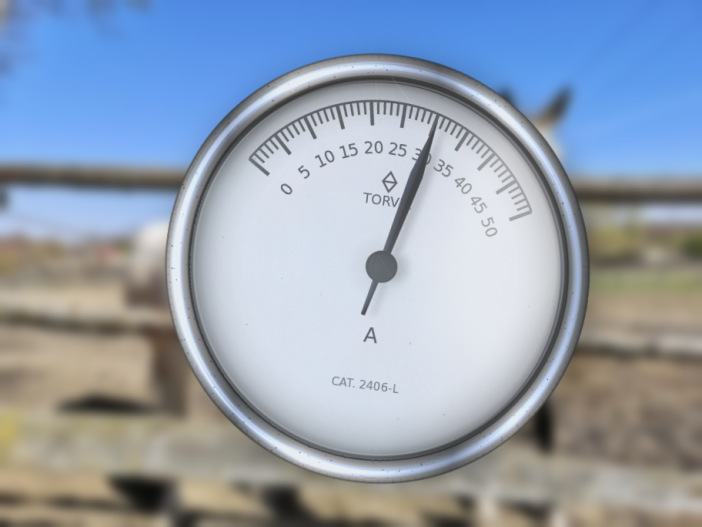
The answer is 30 A
